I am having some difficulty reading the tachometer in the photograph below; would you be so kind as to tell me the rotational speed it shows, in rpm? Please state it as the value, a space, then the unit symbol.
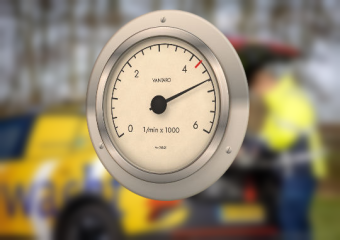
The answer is 4750 rpm
